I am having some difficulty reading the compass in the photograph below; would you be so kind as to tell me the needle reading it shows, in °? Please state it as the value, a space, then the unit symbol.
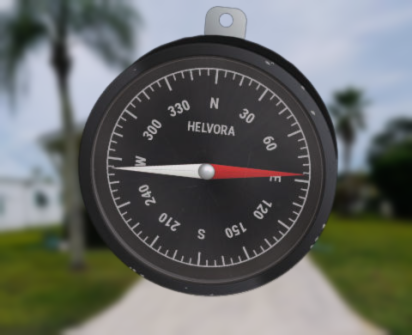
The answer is 85 °
